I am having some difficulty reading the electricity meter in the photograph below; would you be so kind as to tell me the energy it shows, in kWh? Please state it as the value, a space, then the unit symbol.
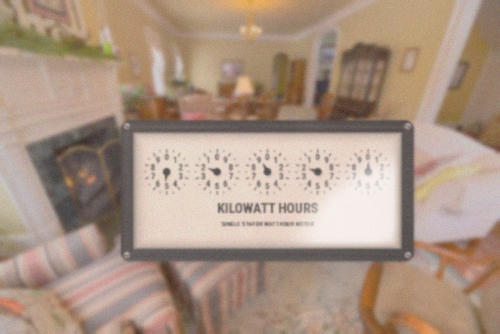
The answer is 51920 kWh
